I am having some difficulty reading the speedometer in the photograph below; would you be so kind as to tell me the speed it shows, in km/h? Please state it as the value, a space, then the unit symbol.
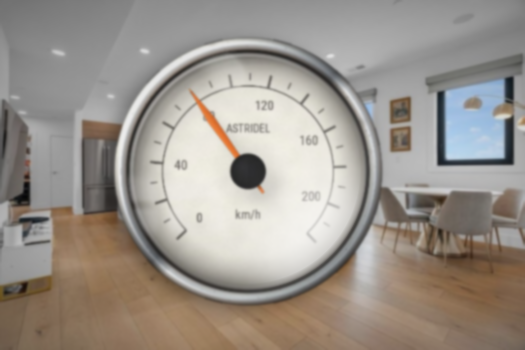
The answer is 80 km/h
